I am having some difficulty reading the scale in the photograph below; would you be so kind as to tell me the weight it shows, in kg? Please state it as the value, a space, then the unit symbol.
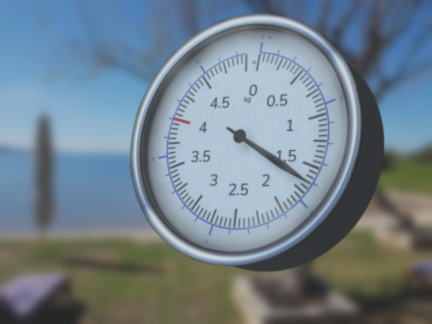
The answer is 1.65 kg
